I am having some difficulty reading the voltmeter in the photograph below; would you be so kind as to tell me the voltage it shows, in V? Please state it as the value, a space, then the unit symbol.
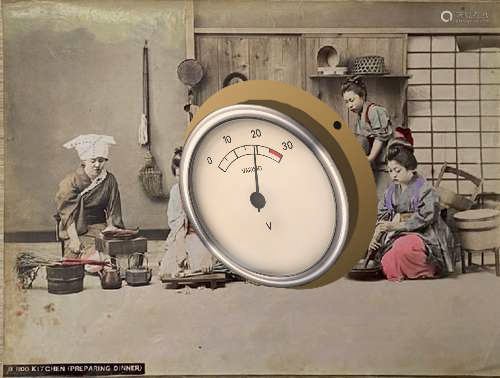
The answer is 20 V
